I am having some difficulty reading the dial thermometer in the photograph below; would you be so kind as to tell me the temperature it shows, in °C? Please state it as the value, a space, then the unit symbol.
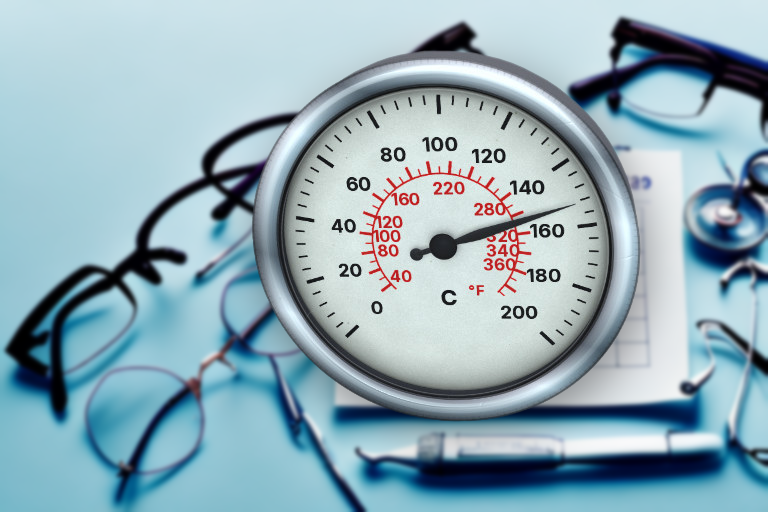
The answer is 152 °C
